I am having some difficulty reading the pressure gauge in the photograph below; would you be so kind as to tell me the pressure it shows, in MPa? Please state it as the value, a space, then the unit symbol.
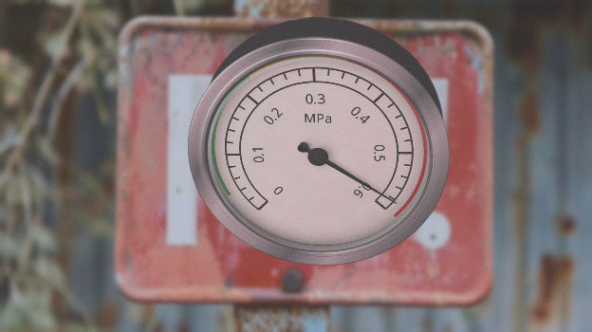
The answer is 0.58 MPa
